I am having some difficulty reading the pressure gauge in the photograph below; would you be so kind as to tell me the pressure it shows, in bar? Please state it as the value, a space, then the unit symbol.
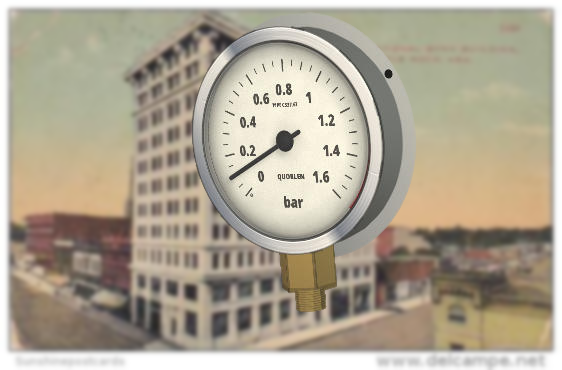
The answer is 0.1 bar
